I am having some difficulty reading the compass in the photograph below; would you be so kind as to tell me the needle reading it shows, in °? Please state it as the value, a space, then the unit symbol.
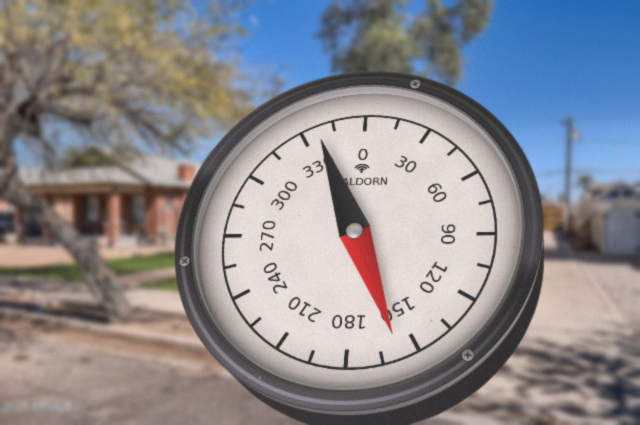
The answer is 157.5 °
